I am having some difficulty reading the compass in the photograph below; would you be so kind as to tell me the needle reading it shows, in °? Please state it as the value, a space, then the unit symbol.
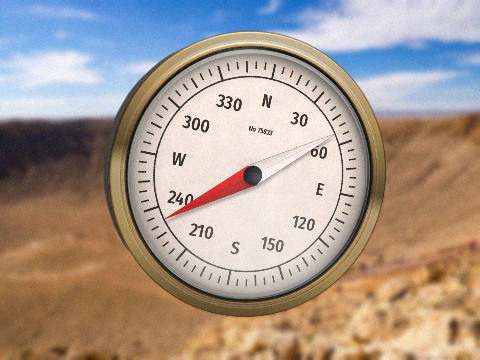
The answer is 232.5 °
